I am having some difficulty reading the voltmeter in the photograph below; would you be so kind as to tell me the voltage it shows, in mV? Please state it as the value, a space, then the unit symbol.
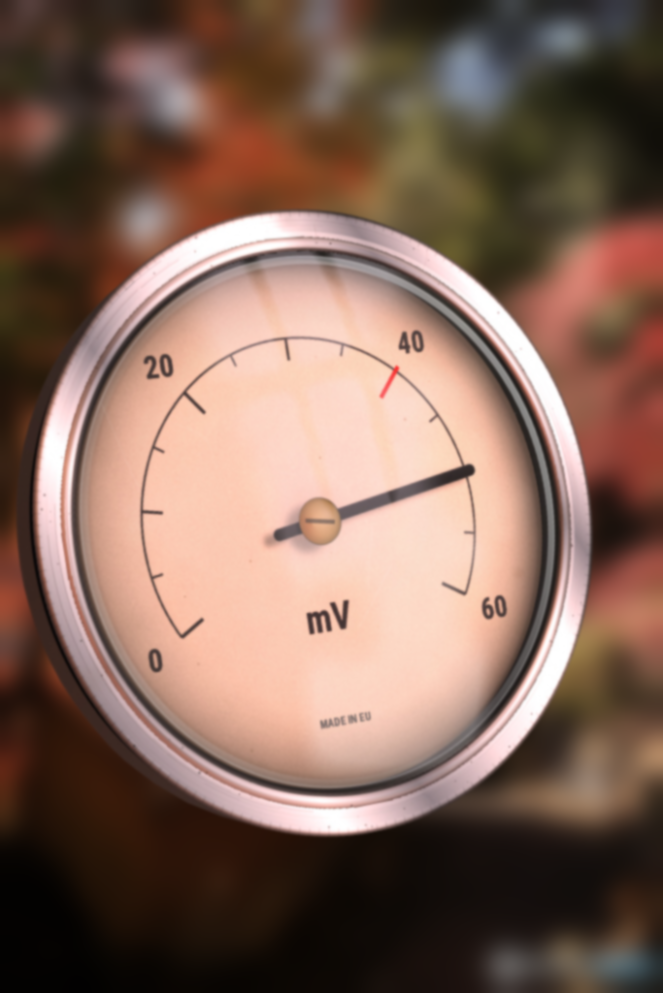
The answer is 50 mV
